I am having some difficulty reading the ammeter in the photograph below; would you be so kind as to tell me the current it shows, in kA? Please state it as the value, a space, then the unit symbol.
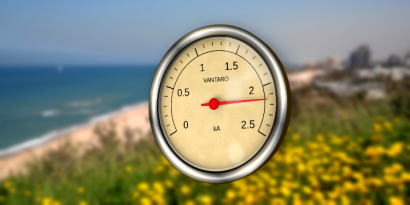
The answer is 2.15 kA
